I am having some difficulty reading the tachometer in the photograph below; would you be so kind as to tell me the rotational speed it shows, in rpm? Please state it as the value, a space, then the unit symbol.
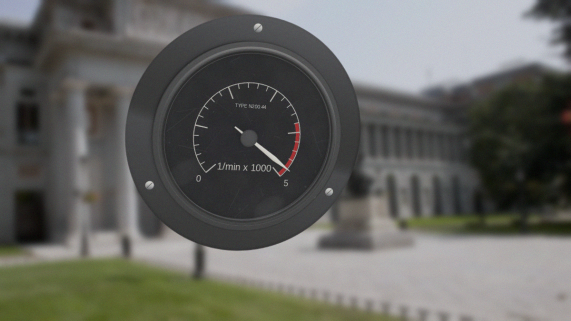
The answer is 4800 rpm
